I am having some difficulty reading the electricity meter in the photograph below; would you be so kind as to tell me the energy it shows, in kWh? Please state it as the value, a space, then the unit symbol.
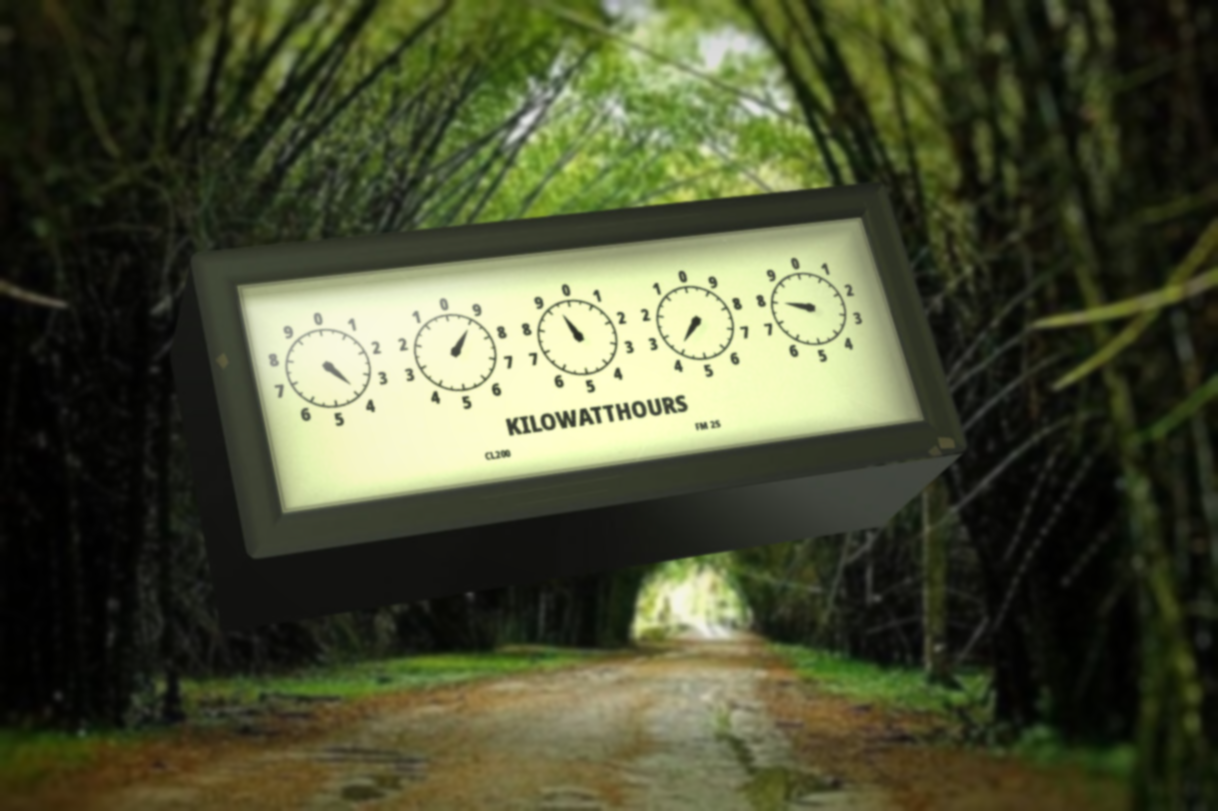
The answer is 38938 kWh
